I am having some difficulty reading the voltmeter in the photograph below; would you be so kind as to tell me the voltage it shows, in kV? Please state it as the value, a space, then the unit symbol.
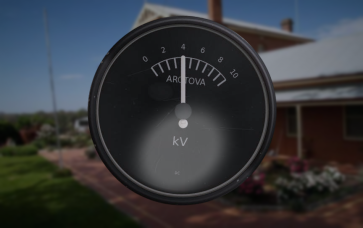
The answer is 4 kV
